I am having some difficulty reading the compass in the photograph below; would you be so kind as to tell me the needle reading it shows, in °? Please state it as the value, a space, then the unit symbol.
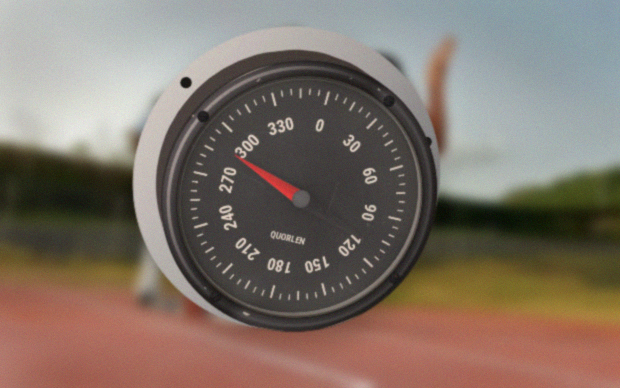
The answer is 290 °
